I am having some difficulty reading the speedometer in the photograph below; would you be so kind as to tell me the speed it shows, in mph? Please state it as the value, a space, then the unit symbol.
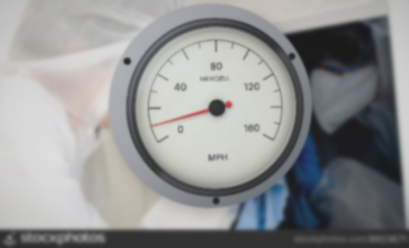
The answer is 10 mph
